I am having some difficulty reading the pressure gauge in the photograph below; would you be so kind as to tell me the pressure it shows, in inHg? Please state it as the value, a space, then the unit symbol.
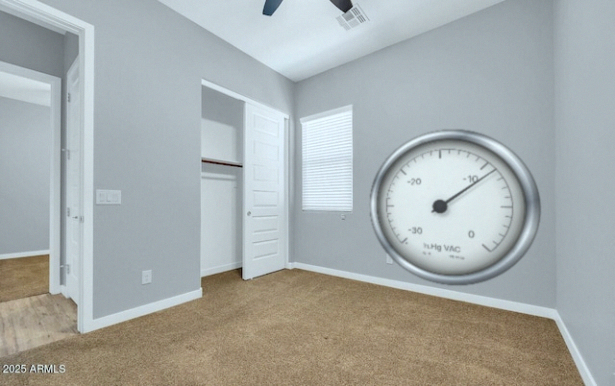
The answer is -9 inHg
